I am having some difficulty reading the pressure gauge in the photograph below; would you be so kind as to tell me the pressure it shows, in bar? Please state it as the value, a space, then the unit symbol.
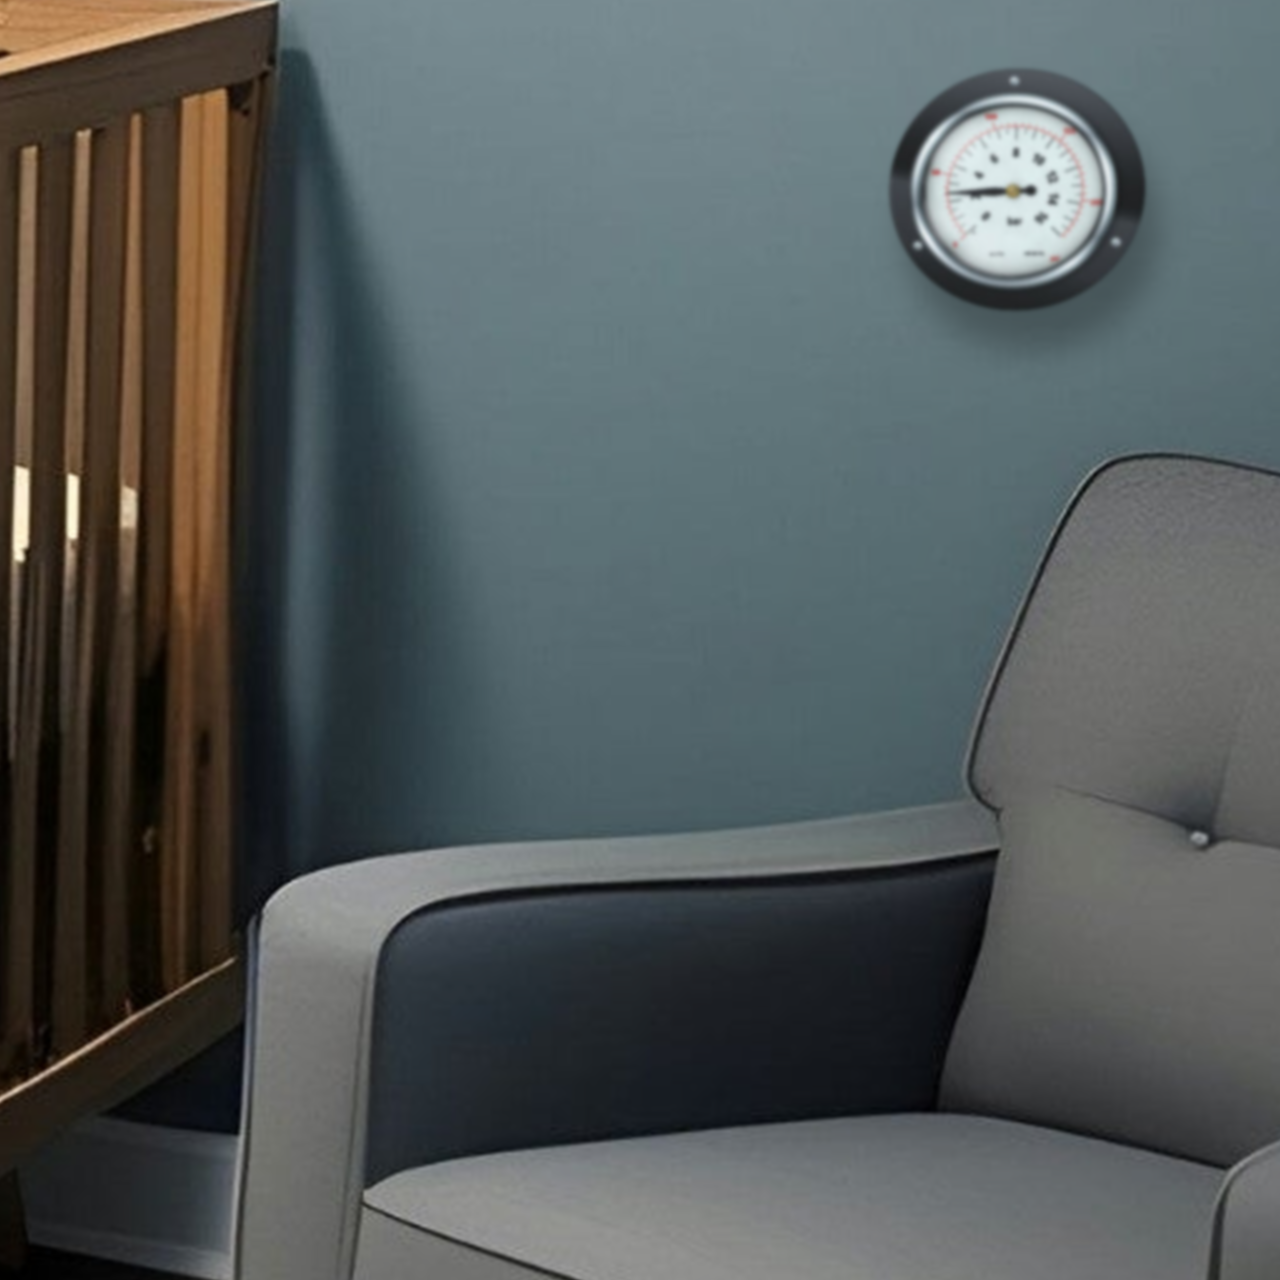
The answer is 2.5 bar
